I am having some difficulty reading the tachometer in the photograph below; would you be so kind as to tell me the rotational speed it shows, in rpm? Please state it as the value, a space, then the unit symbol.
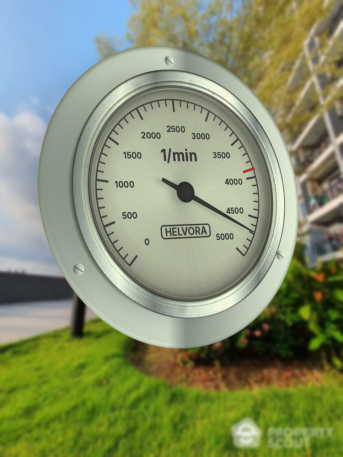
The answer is 4700 rpm
